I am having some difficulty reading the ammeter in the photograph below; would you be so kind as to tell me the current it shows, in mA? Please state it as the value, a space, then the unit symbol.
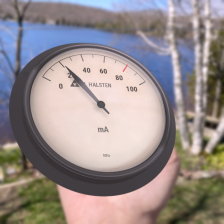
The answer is 20 mA
